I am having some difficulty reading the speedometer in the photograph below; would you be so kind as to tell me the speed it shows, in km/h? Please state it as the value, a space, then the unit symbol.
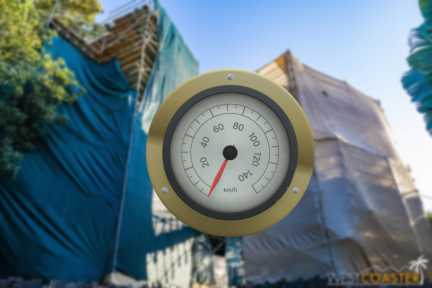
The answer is 0 km/h
